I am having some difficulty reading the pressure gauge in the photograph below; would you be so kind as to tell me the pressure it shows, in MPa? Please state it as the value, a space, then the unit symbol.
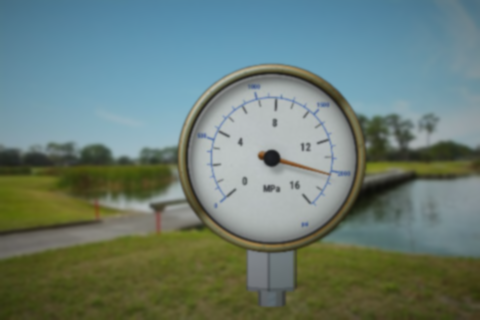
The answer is 14 MPa
